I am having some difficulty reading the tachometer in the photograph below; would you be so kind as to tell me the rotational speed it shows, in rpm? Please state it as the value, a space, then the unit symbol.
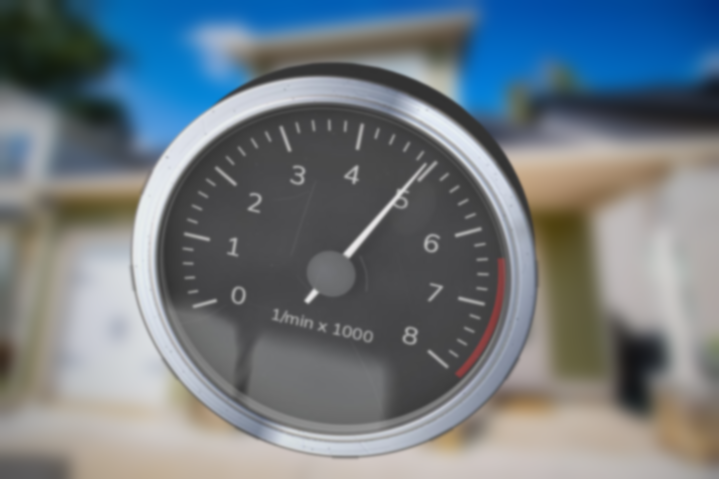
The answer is 4900 rpm
